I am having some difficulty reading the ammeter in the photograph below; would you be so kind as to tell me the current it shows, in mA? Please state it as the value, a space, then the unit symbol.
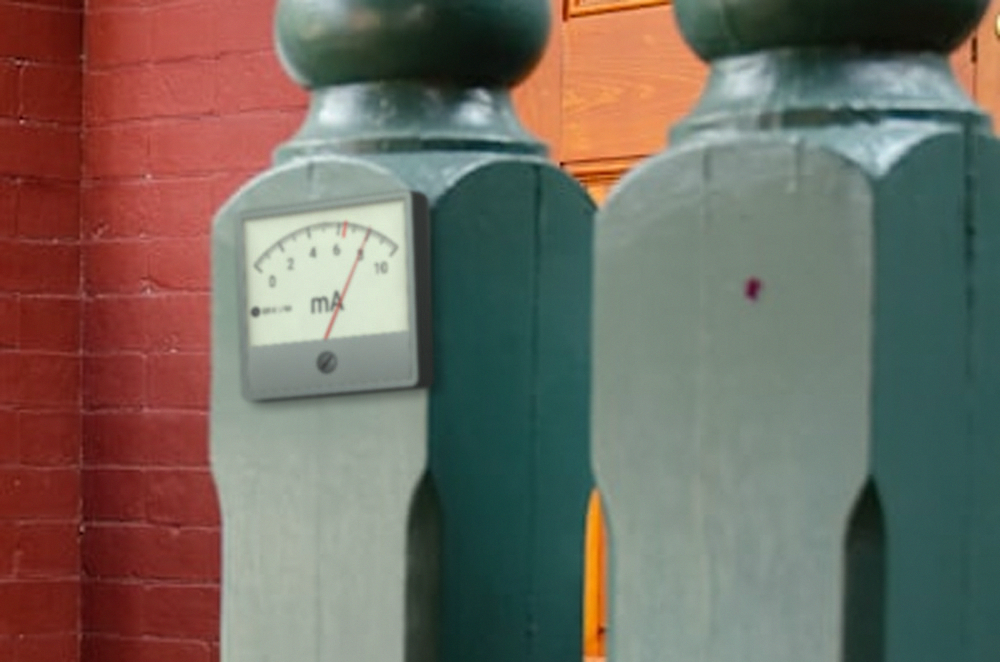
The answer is 8 mA
